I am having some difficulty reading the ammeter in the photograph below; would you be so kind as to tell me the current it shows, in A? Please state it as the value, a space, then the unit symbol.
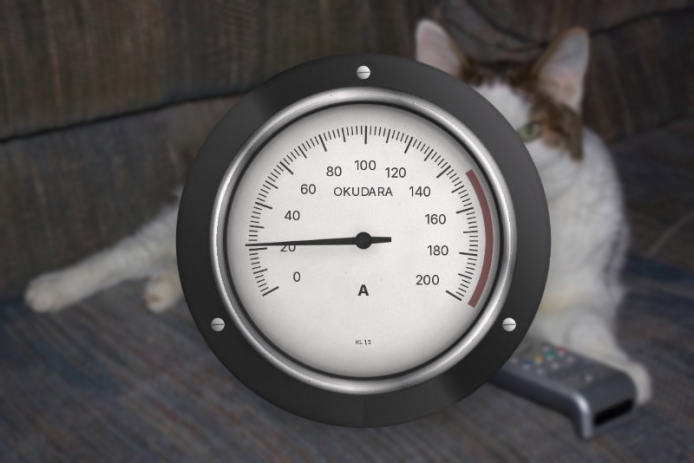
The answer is 22 A
